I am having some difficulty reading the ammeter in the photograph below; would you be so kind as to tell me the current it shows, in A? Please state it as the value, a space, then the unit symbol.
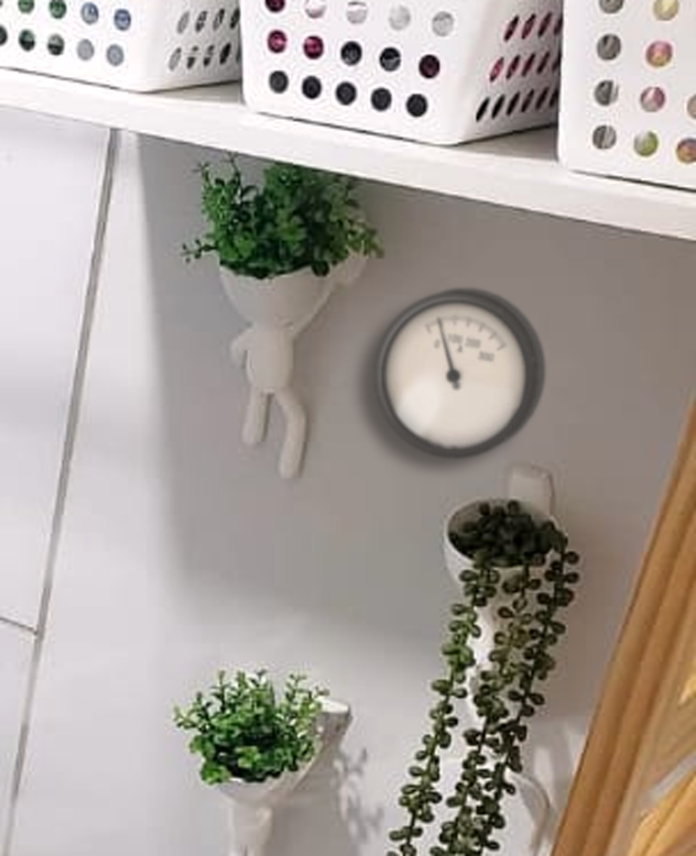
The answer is 50 A
